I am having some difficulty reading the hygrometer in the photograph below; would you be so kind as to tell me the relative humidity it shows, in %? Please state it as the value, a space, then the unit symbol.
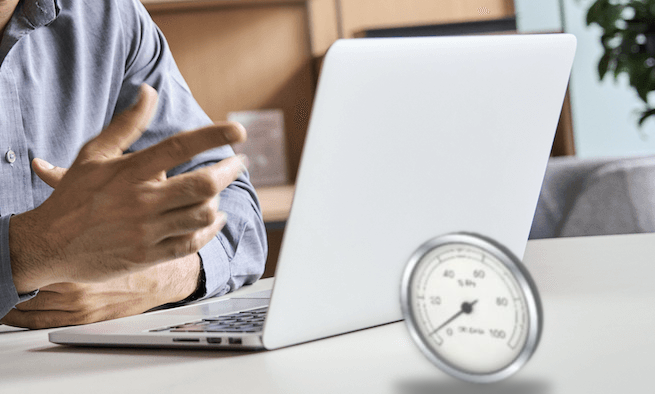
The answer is 5 %
